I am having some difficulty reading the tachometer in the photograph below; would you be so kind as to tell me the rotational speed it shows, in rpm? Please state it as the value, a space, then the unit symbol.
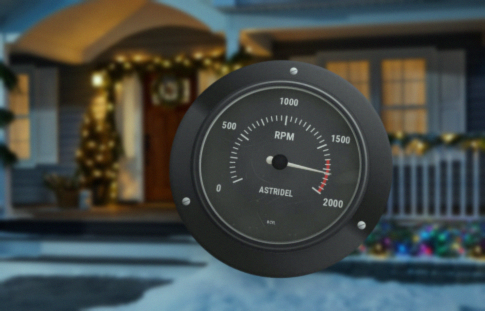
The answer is 1800 rpm
